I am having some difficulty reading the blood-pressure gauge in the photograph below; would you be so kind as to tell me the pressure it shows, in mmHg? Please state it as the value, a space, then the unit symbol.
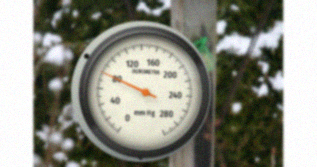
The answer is 80 mmHg
